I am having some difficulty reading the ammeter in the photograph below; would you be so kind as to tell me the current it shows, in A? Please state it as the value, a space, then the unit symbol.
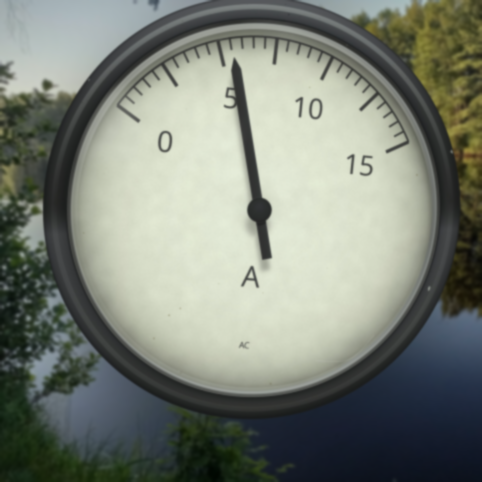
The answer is 5.5 A
